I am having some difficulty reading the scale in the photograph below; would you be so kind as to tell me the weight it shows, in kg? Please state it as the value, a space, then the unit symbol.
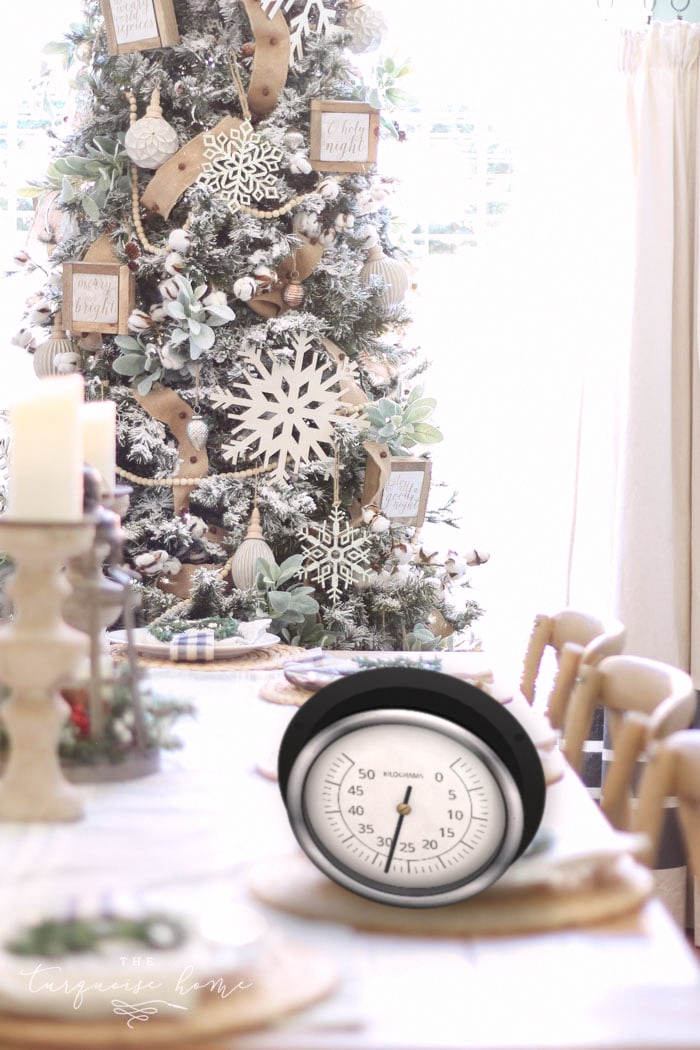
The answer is 28 kg
